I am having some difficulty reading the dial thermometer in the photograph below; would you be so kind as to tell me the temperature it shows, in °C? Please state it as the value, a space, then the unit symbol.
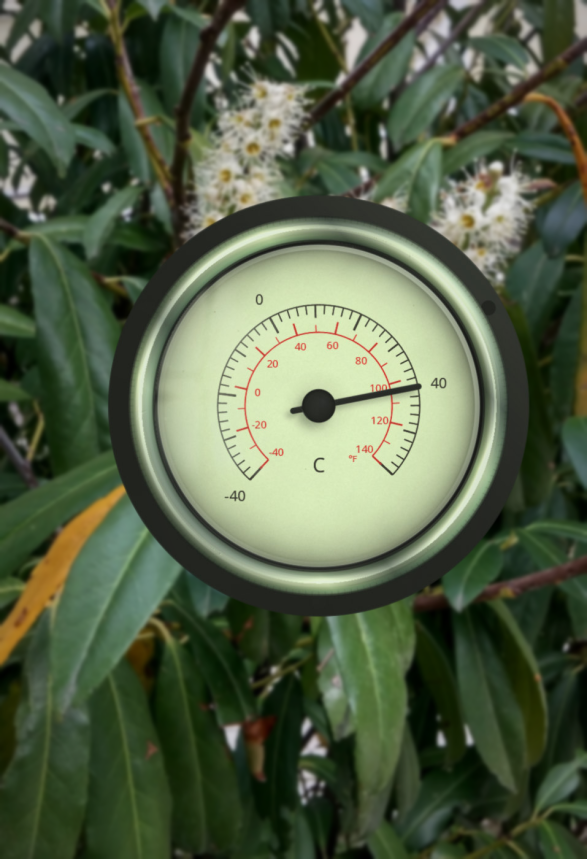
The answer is 40 °C
